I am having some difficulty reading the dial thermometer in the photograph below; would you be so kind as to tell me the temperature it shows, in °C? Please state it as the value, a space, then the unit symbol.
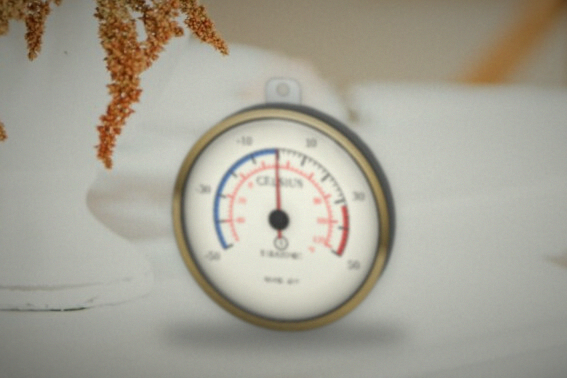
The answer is 0 °C
